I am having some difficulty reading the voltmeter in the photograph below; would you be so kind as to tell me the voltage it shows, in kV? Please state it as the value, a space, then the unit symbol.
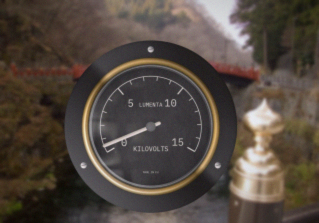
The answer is 0.5 kV
